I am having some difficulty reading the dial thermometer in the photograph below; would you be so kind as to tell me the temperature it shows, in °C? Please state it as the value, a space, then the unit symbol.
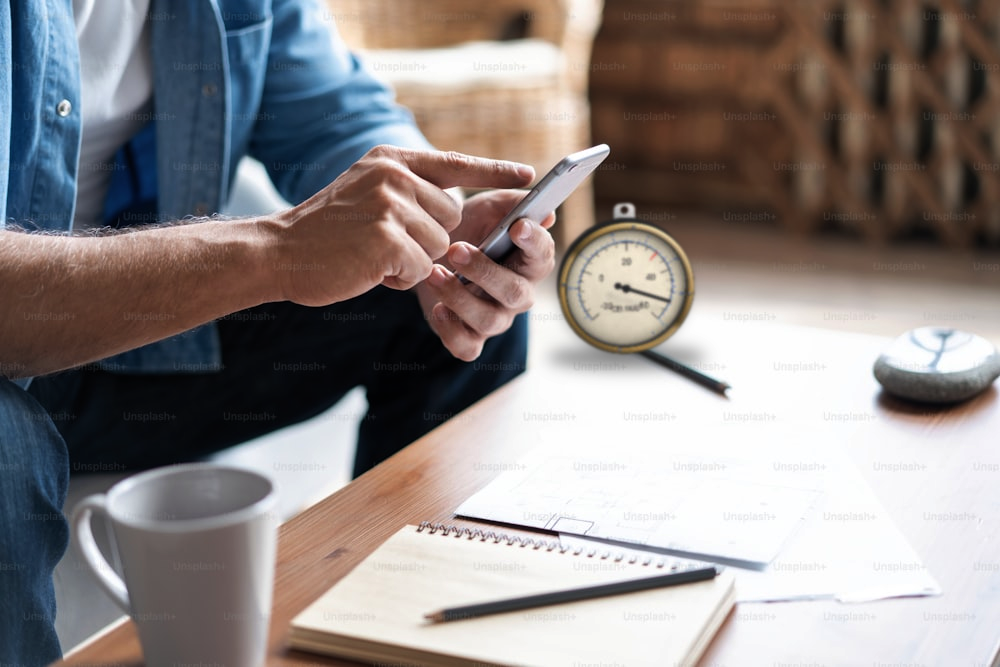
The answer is 52 °C
